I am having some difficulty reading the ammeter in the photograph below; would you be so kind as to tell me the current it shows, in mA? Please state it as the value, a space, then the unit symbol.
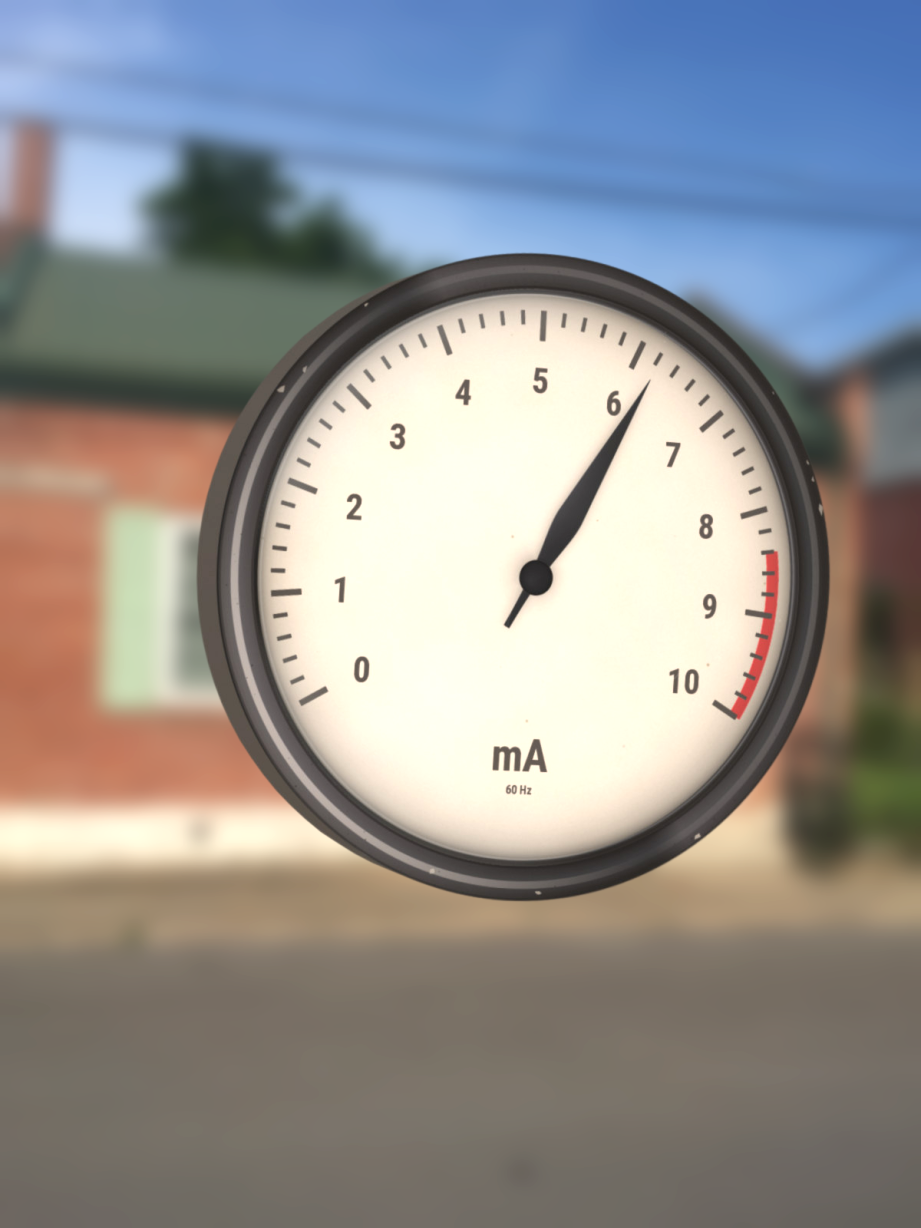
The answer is 6.2 mA
